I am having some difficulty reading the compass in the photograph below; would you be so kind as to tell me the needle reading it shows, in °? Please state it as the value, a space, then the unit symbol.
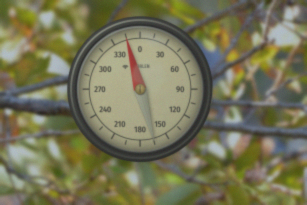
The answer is 345 °
